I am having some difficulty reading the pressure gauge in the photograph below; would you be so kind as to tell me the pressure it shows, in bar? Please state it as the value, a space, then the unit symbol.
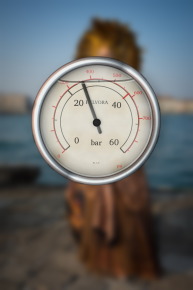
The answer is 25 bar
